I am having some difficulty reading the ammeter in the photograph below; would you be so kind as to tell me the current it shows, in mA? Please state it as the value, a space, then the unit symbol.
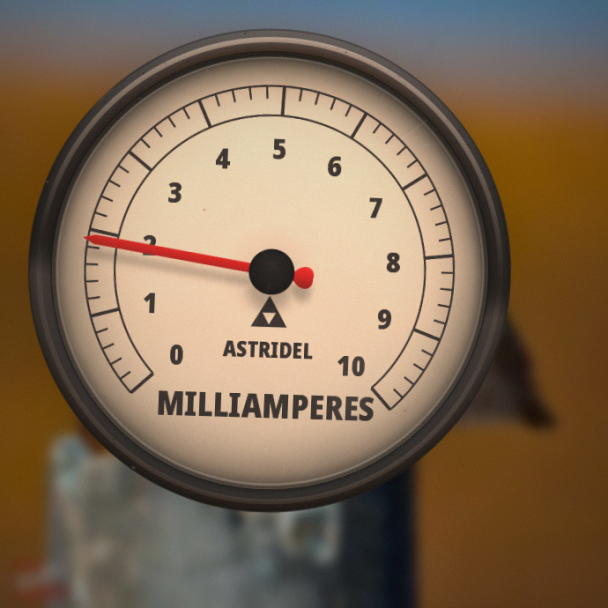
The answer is 1.9 mA
